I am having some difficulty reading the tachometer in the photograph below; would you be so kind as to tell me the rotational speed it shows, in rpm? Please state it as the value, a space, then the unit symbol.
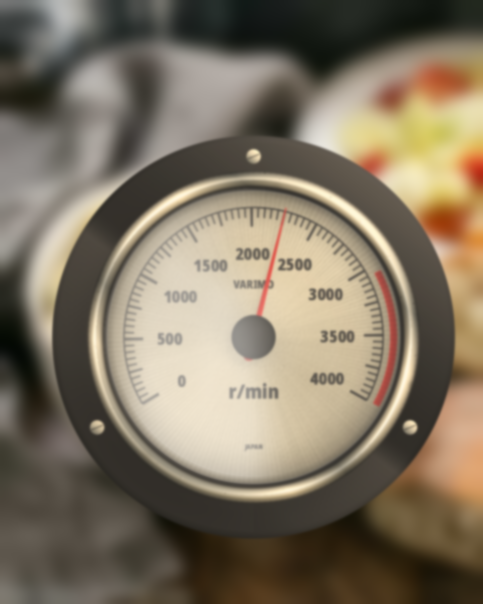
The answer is 2250 rpm
